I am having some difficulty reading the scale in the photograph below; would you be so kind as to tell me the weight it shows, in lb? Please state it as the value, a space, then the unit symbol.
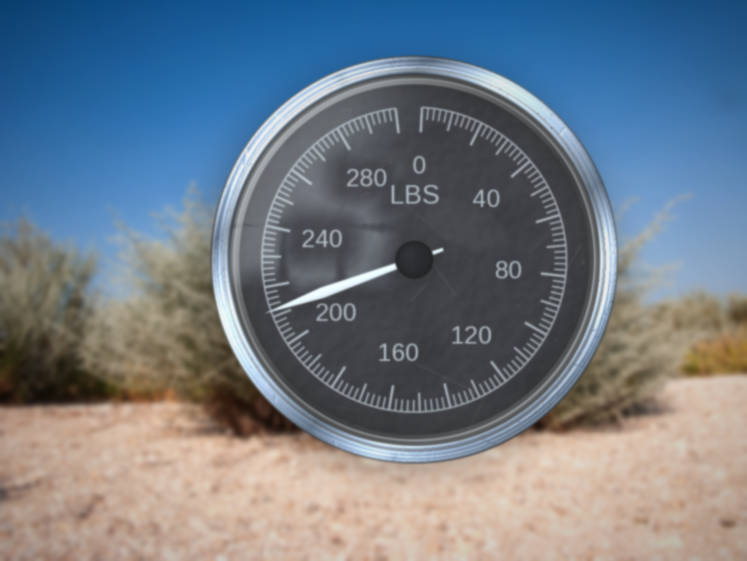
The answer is 212 lb
